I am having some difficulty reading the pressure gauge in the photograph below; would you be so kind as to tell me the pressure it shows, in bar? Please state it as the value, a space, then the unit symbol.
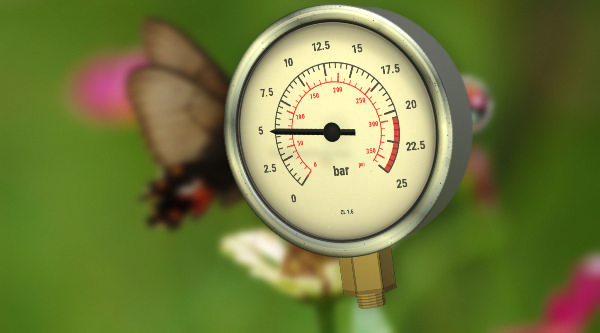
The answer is 5 bar
